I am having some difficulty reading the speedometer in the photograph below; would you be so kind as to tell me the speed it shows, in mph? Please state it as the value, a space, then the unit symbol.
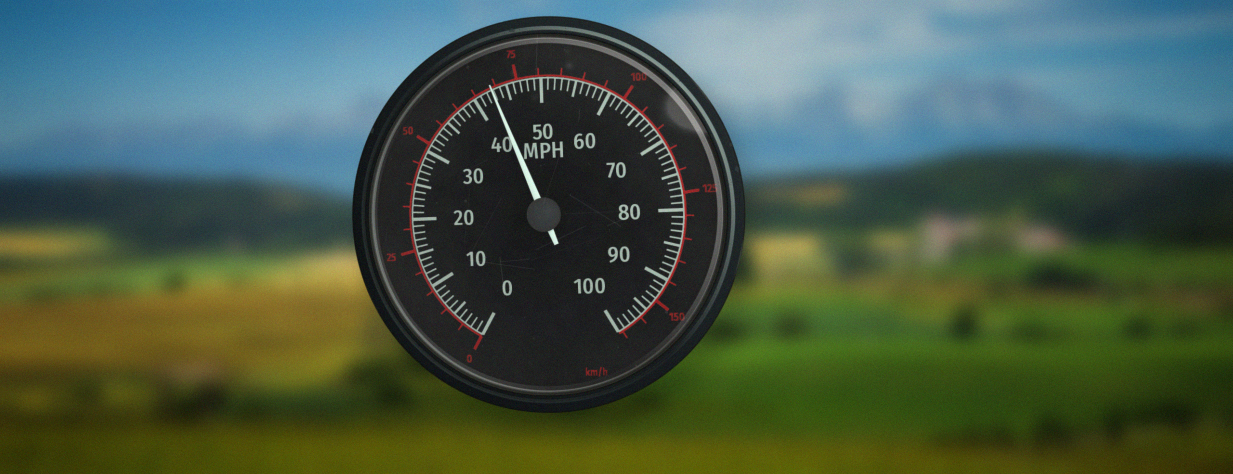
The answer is 43 mph
